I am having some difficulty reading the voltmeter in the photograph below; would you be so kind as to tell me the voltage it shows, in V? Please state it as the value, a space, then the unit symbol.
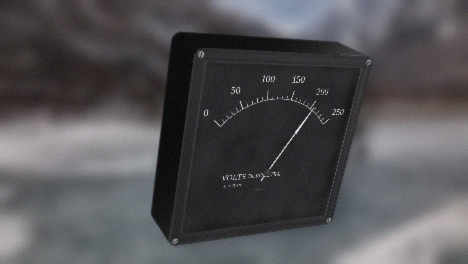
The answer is 200 V
